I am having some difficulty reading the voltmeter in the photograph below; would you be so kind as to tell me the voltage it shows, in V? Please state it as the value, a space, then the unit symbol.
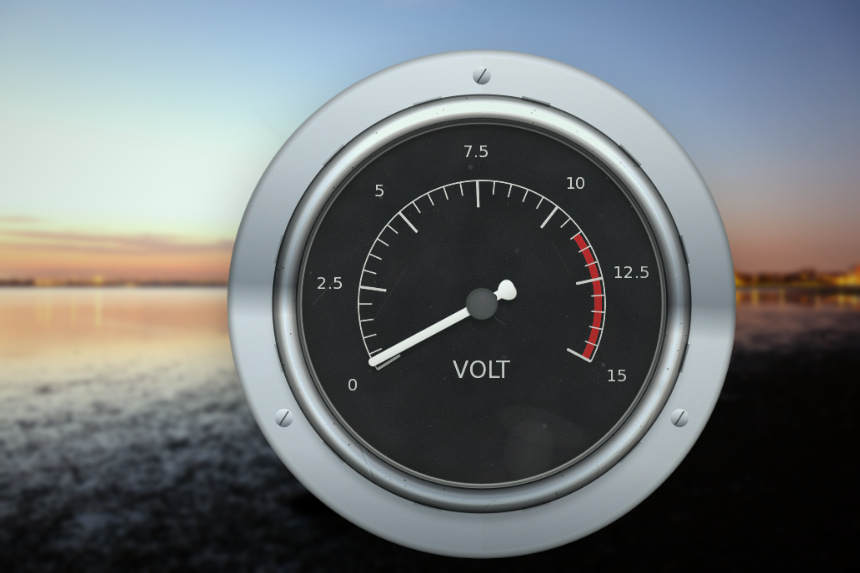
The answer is 0.25 V
